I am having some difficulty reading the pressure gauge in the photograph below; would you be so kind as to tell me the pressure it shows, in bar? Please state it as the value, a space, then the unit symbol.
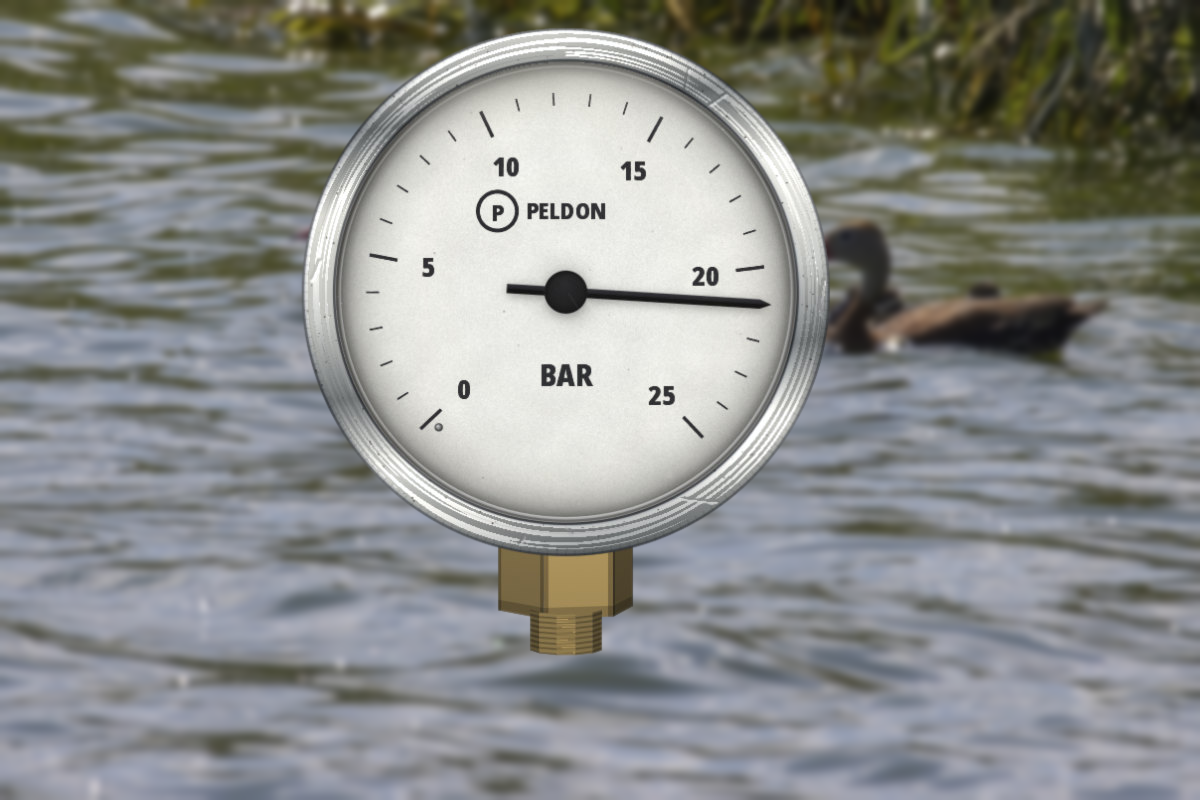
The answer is 21 bar
